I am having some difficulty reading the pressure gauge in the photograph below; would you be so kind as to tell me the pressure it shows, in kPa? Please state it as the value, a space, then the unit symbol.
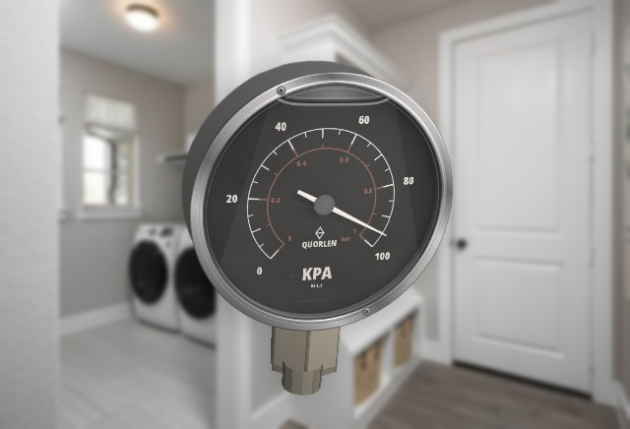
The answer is 95 kPa
